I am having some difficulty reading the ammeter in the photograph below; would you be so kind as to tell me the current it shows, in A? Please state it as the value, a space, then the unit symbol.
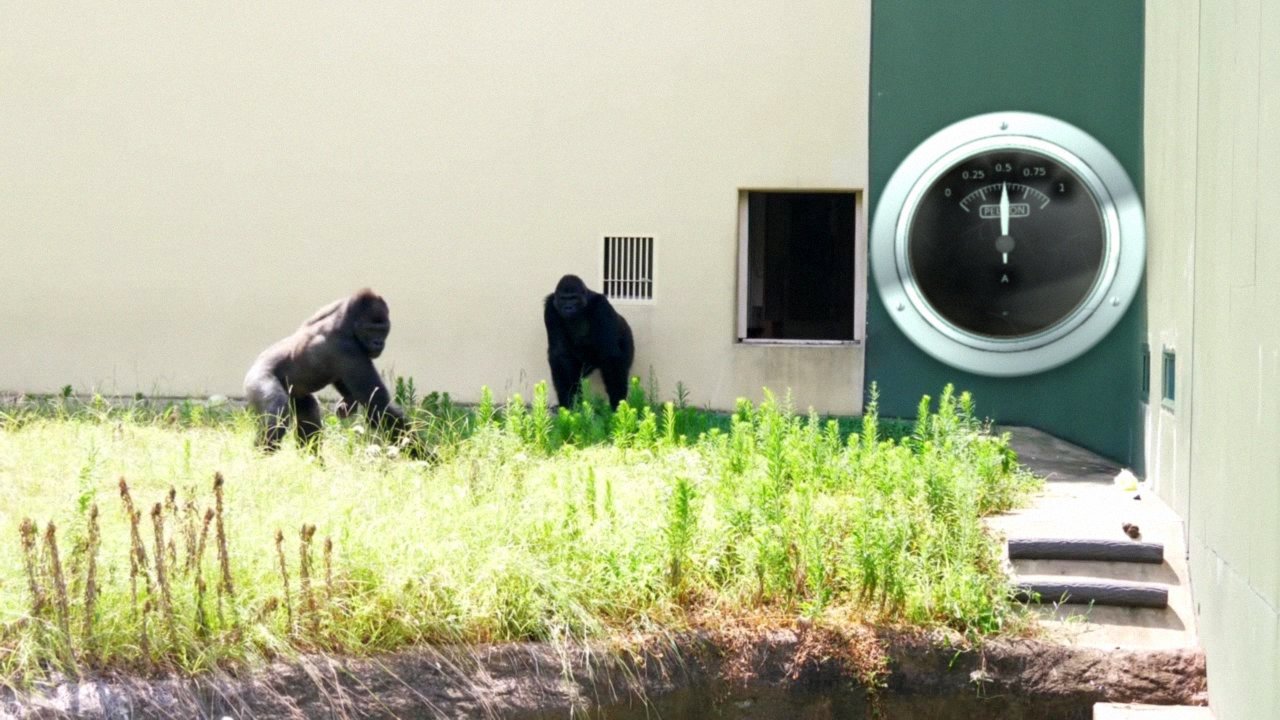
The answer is 0.5 A
